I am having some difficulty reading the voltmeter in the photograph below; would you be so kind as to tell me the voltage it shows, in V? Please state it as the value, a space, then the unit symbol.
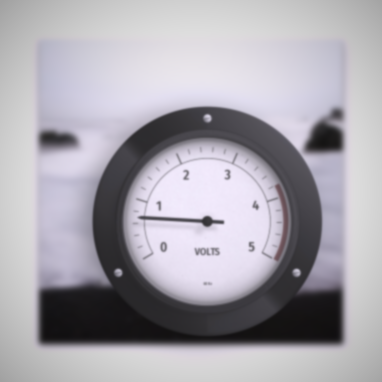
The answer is 0.7 V
